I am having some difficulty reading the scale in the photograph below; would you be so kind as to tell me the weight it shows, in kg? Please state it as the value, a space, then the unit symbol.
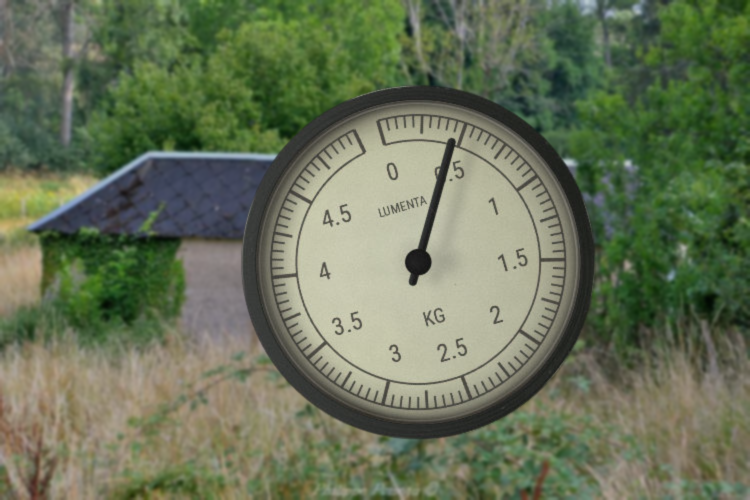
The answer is 0.45 kg
